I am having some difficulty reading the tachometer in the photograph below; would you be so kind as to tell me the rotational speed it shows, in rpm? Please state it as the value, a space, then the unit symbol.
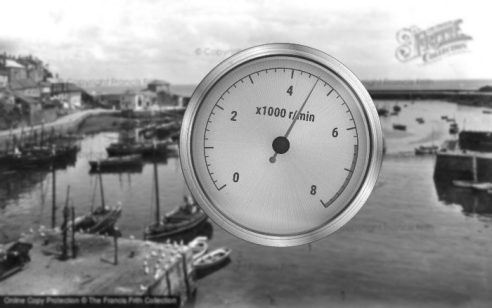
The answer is 4600 rpm
